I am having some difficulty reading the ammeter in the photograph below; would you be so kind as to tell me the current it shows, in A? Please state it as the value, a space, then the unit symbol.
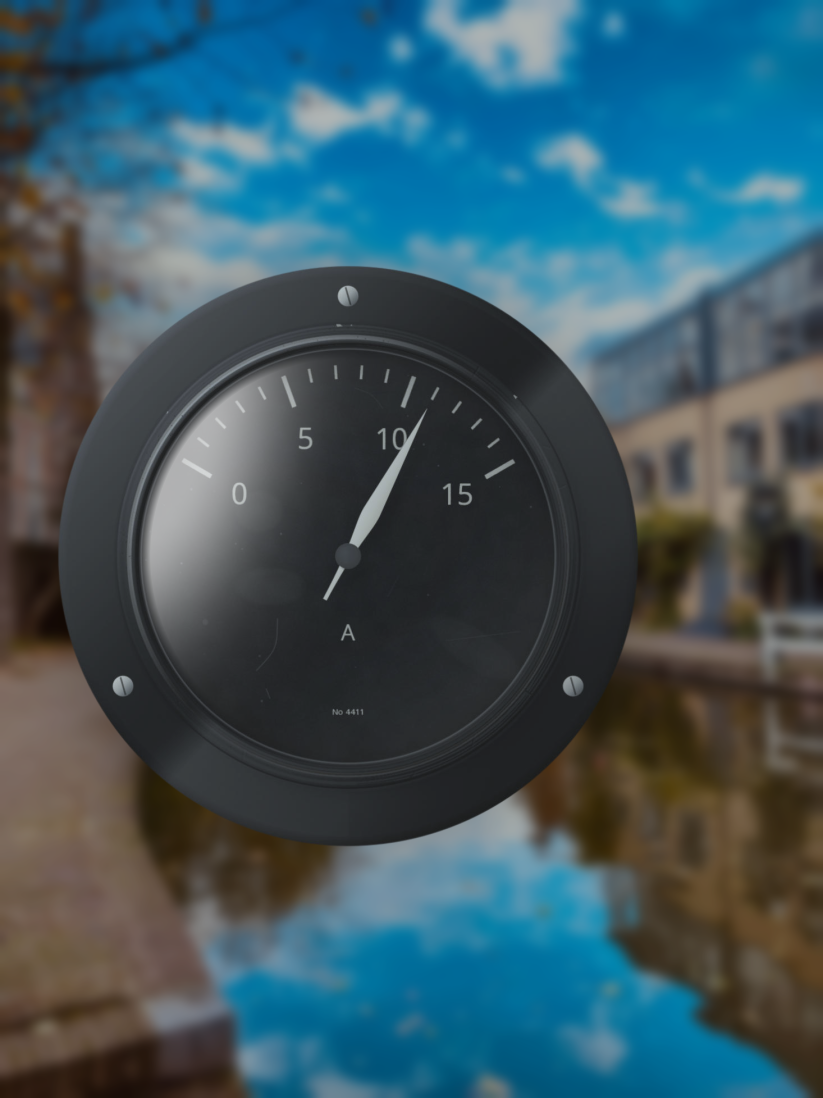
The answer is 11 A
